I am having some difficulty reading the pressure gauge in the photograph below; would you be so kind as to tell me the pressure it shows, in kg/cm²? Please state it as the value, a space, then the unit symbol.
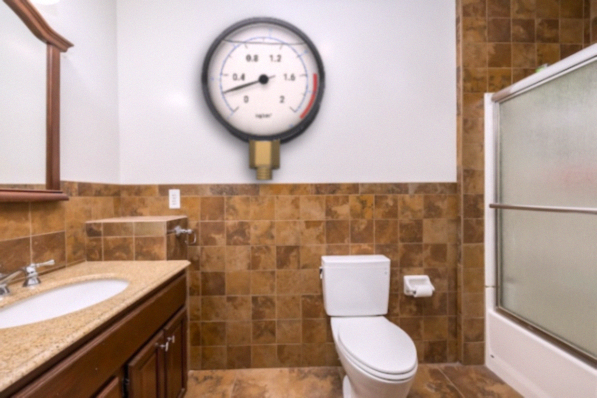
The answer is 0.2 kg/cm²
